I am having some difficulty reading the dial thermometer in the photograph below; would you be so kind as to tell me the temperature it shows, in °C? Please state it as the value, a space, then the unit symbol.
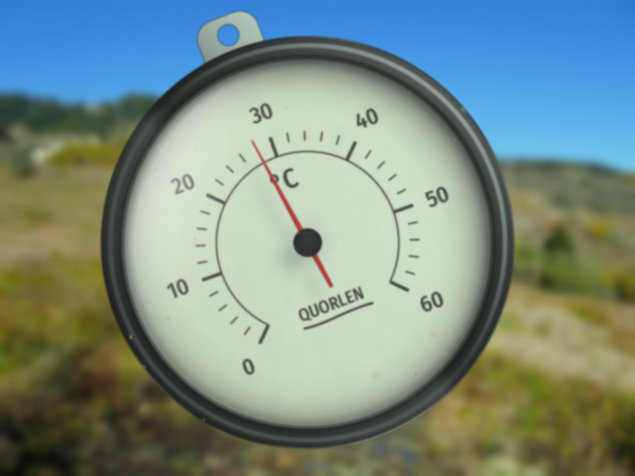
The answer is 28 °C
